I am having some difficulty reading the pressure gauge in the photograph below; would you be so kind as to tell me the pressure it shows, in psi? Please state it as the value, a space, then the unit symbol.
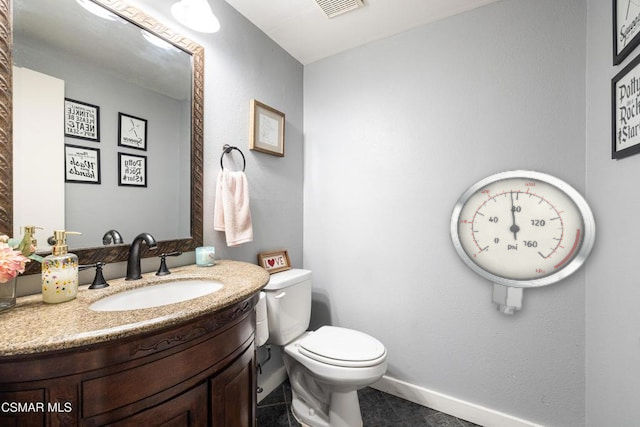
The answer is 75 psi
